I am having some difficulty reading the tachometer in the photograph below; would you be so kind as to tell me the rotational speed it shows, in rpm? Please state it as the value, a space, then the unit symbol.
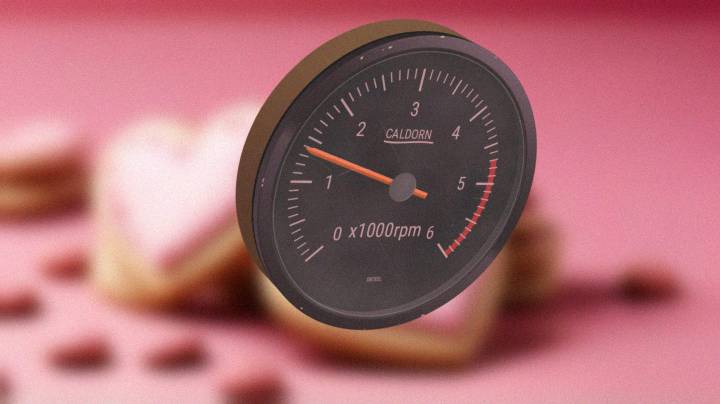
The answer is 1400 rpm
